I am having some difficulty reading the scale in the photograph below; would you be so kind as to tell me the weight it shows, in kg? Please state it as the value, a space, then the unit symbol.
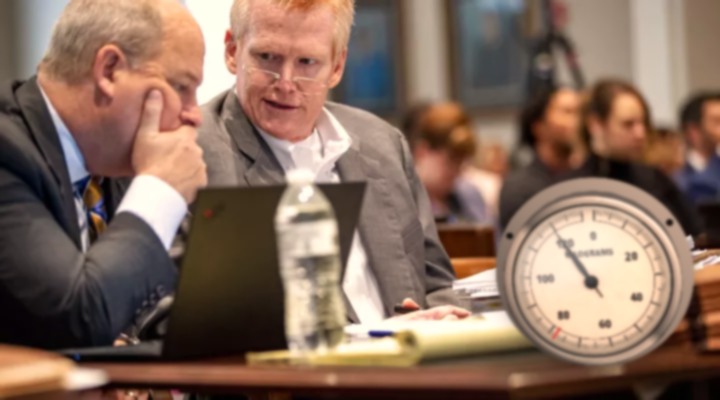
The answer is 120 kg
